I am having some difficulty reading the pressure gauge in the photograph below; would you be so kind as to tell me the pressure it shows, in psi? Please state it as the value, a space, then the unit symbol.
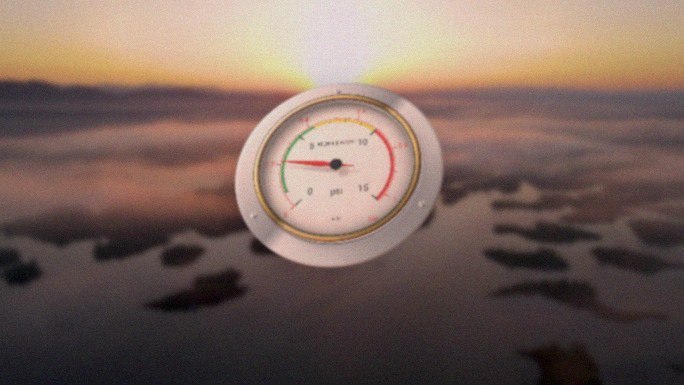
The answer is 3 psi
